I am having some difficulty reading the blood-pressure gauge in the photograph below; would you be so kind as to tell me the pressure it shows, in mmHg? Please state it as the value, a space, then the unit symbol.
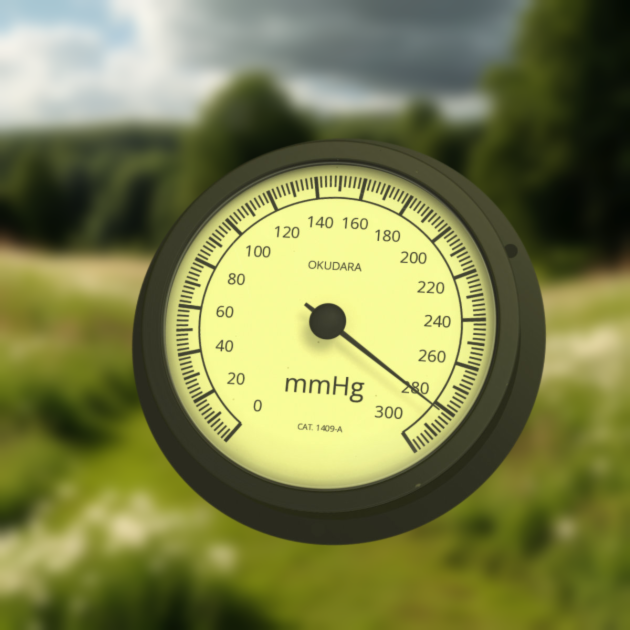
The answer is 282 mmHg
